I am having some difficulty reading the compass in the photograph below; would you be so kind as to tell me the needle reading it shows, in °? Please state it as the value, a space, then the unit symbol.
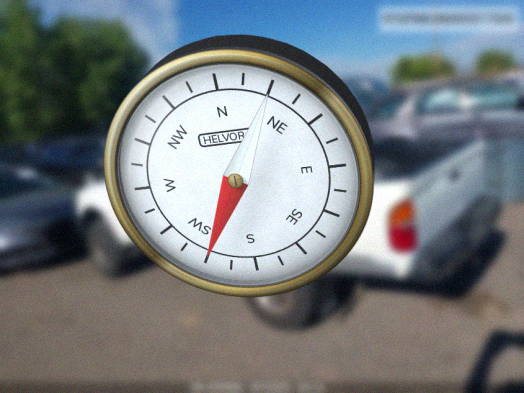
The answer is 210 °
